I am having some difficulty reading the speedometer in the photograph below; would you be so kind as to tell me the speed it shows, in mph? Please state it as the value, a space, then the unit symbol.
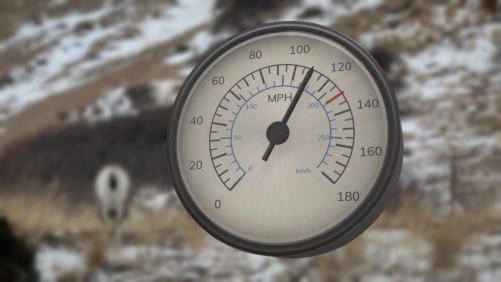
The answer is 110 mph
